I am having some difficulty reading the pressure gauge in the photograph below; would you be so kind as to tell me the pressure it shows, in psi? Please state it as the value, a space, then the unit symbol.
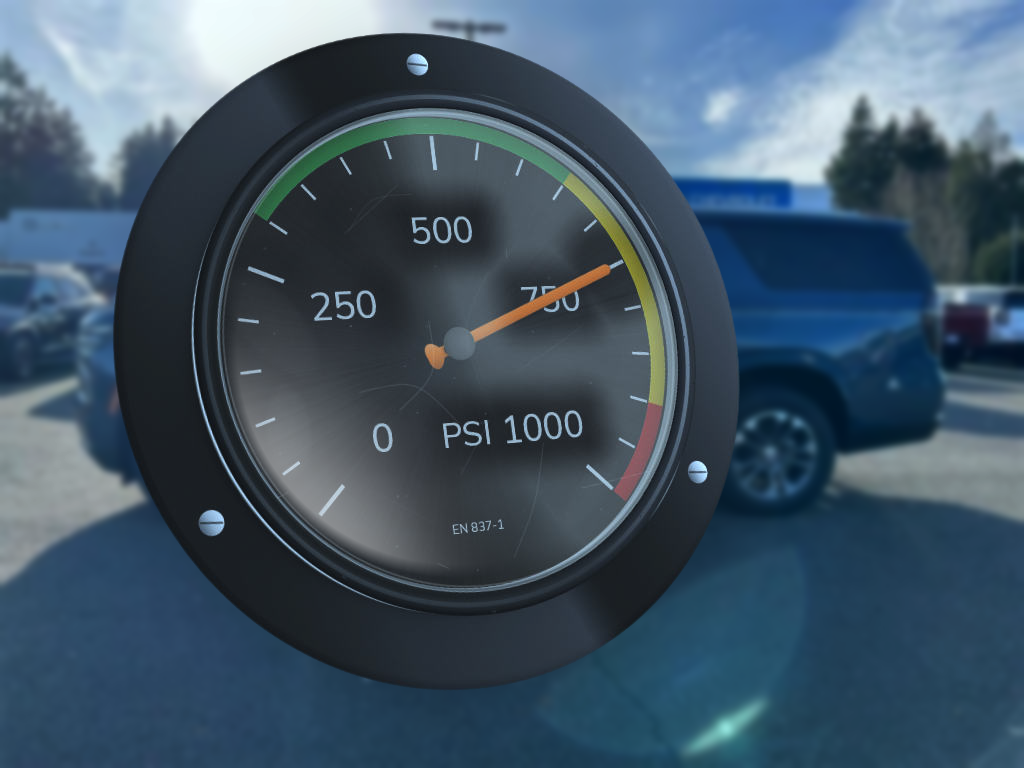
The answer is 750 psi
